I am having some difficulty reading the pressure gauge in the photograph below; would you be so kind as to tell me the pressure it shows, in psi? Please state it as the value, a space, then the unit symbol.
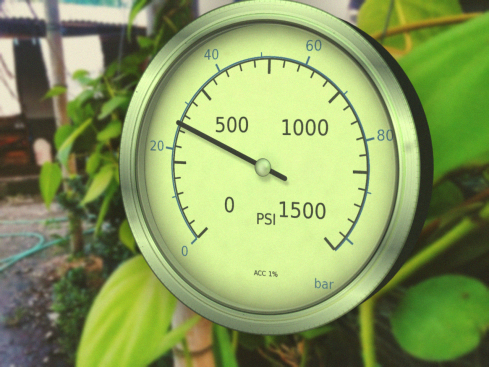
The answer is 375 psi
